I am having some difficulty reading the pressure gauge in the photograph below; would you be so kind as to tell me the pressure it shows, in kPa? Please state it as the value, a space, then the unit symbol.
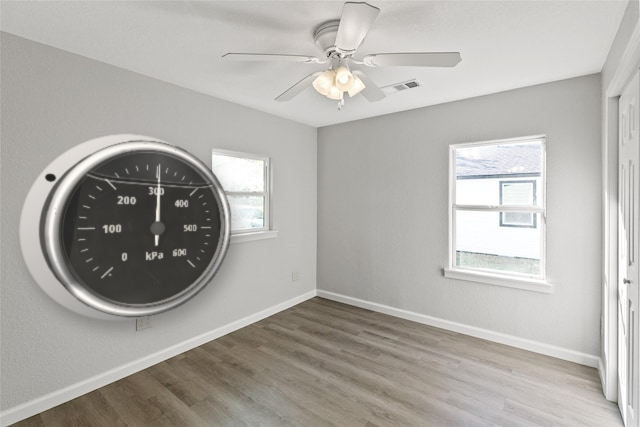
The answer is 300 kPa
